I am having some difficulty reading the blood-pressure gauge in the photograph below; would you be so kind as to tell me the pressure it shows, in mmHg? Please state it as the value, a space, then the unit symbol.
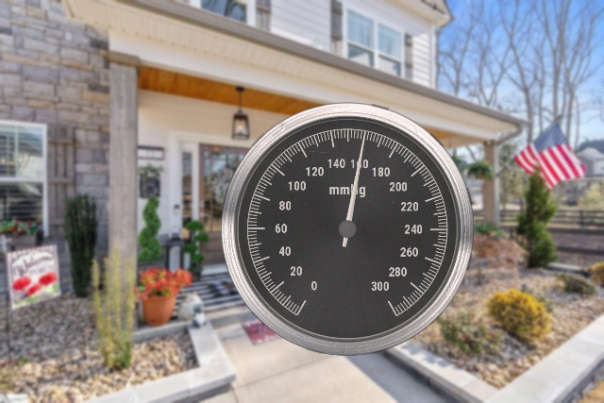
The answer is 160 mmHg
